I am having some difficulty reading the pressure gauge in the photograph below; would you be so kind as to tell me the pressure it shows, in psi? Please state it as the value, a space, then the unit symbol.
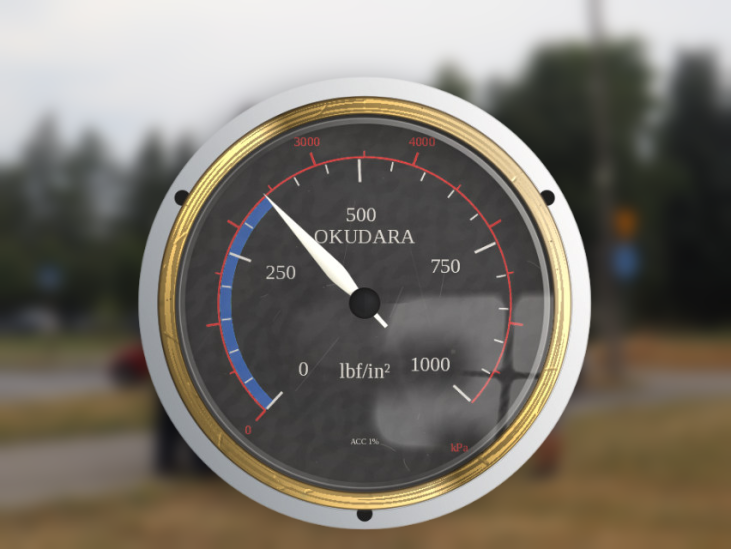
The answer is 350 psi
